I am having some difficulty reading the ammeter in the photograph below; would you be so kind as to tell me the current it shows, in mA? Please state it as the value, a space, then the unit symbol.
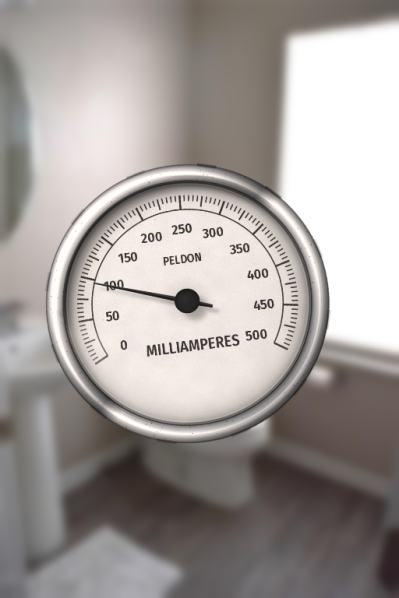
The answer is 95 mA
